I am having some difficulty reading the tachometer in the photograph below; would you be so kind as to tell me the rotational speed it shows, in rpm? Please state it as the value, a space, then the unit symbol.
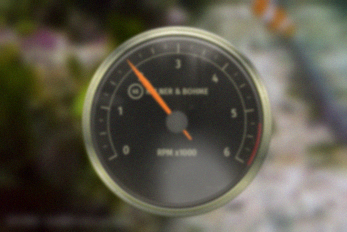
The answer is 2000 rpm
